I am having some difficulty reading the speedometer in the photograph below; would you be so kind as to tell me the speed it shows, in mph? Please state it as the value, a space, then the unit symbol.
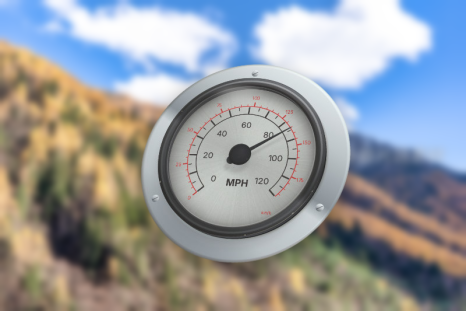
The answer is 85 mph
